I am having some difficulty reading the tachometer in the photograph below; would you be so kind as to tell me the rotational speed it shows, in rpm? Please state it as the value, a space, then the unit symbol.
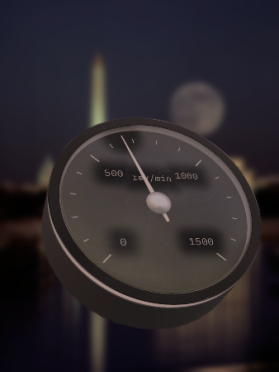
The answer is 650 rpm
